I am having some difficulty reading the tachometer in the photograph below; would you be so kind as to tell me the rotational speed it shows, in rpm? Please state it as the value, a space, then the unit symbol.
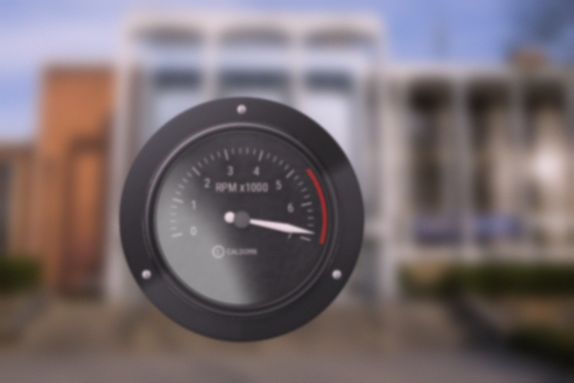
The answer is 6800 rpm
